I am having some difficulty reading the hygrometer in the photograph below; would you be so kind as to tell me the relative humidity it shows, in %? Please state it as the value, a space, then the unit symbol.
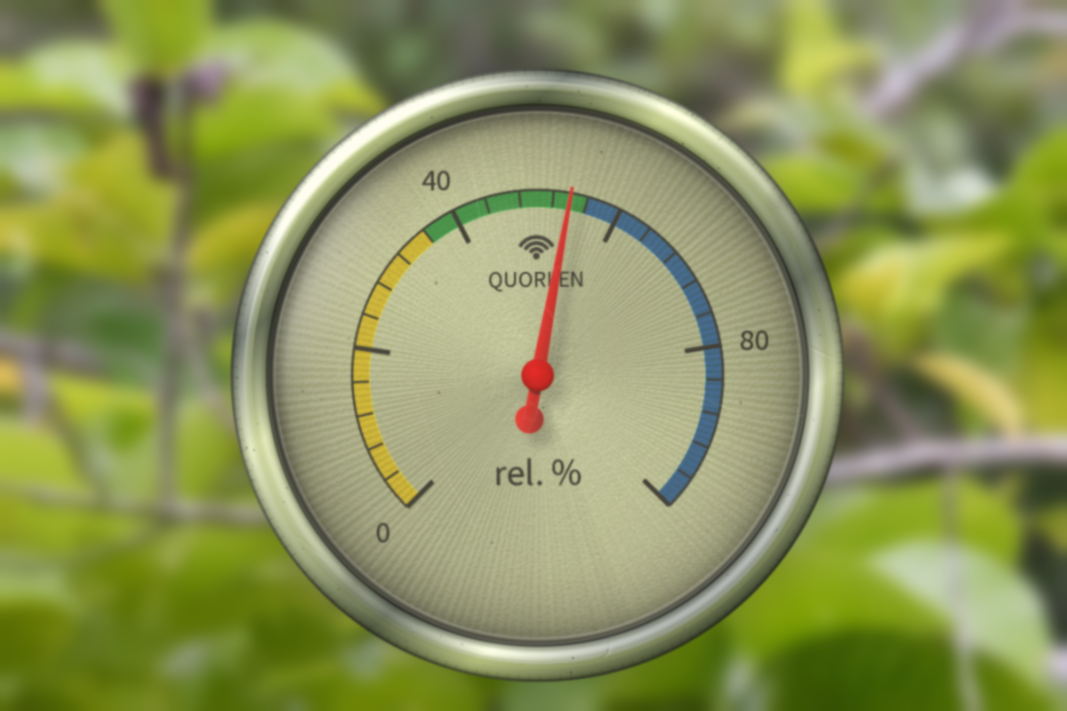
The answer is 54 %
